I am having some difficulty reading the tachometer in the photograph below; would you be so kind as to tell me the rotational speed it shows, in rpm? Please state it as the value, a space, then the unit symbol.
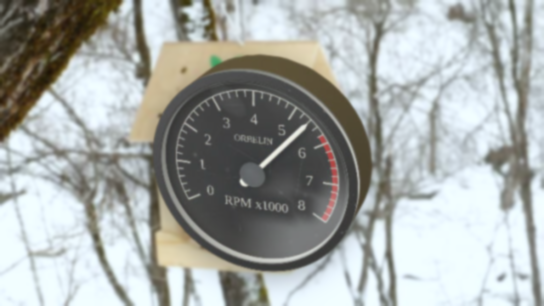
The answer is 5400 rpm
